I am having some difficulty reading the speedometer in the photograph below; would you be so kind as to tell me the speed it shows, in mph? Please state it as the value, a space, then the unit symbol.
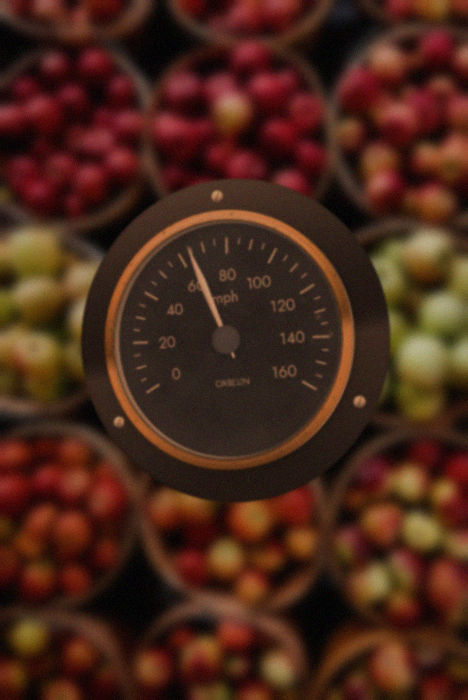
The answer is 65 mph
